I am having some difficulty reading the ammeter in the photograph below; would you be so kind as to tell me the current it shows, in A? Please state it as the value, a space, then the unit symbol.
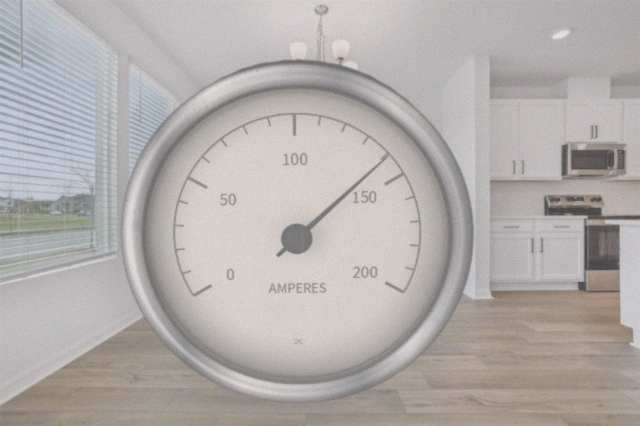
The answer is 140 A
